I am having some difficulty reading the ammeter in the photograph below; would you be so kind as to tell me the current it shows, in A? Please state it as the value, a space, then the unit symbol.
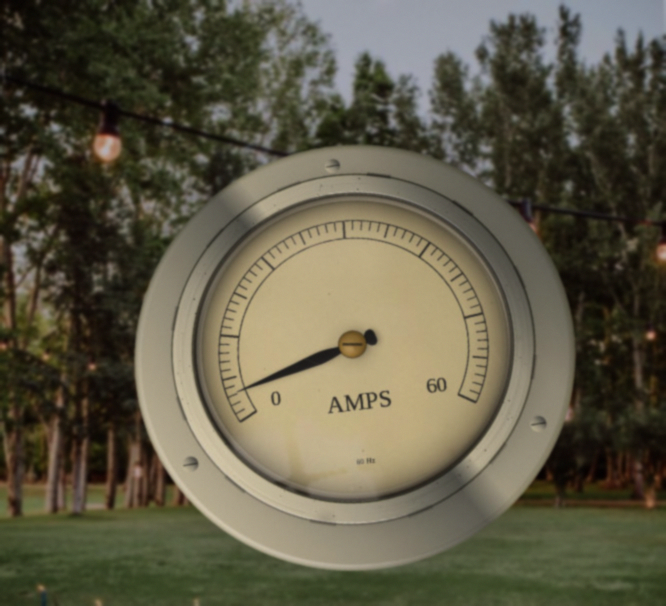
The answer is 3 A
